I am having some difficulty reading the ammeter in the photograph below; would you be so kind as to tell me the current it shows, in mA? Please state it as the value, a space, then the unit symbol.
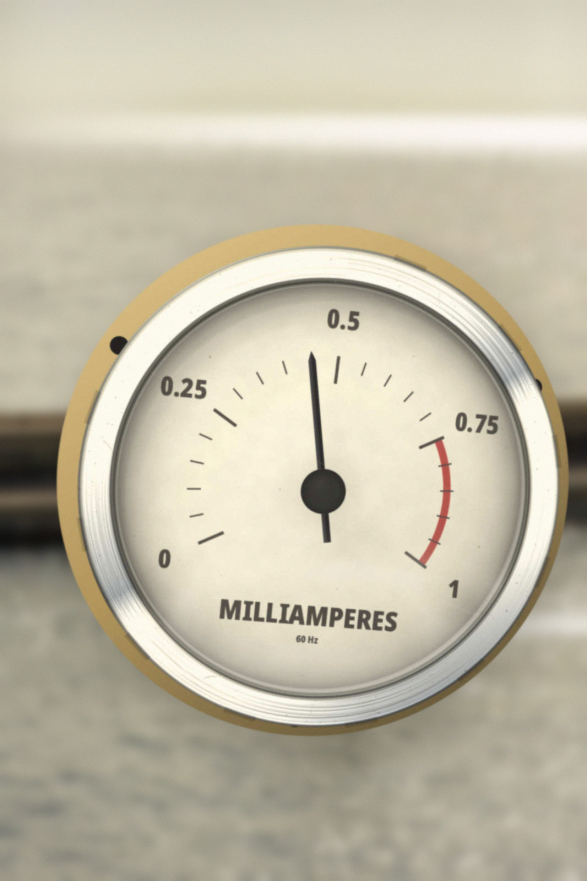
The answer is 0.45 mA
